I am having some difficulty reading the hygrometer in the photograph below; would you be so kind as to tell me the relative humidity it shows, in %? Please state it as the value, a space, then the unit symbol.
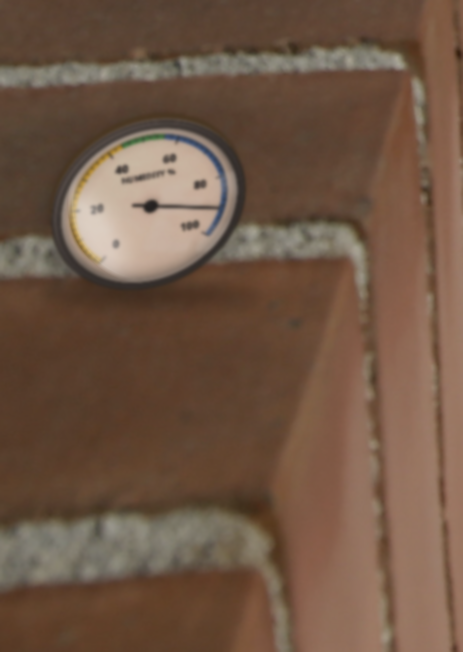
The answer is 90 %
